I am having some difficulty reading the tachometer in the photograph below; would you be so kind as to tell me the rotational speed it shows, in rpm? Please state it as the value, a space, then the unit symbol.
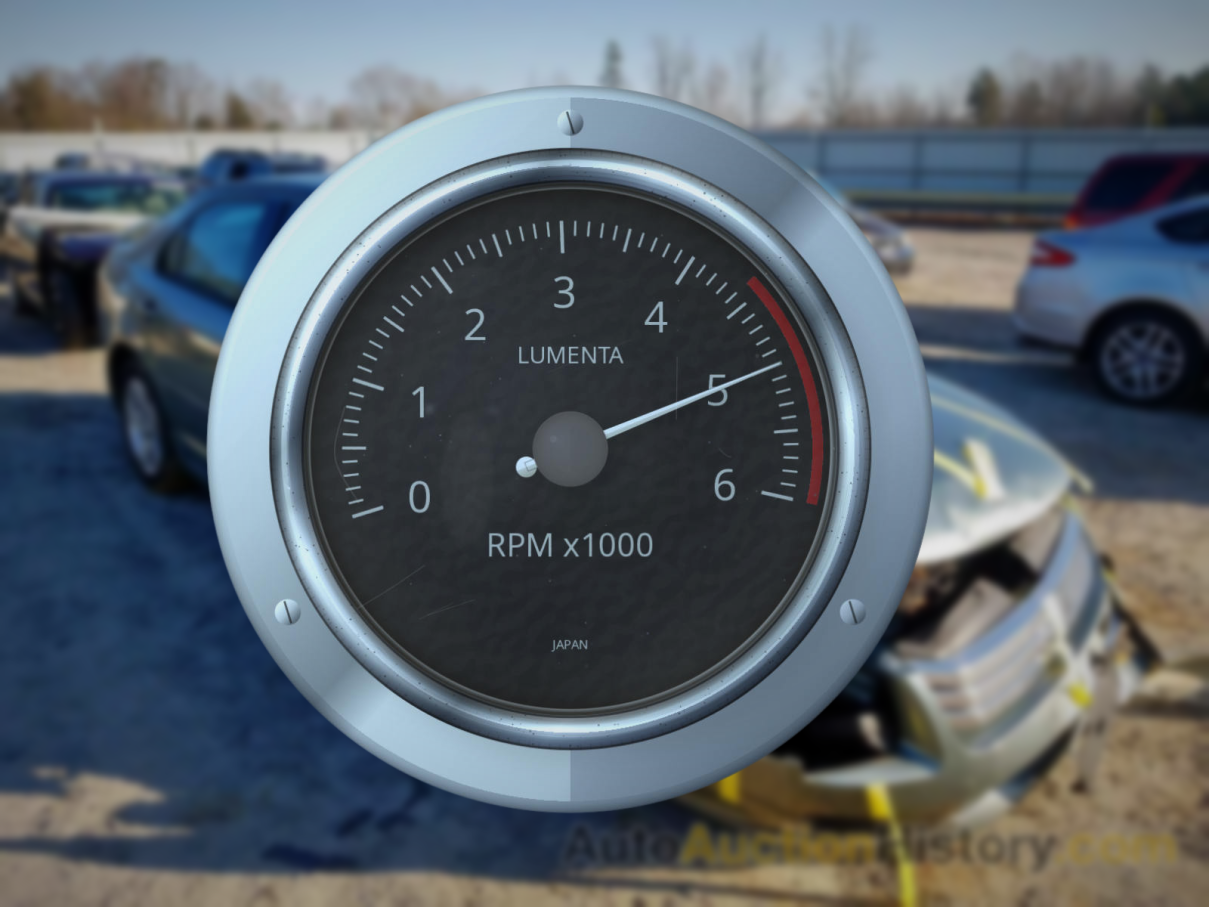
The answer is 5000 rpm
